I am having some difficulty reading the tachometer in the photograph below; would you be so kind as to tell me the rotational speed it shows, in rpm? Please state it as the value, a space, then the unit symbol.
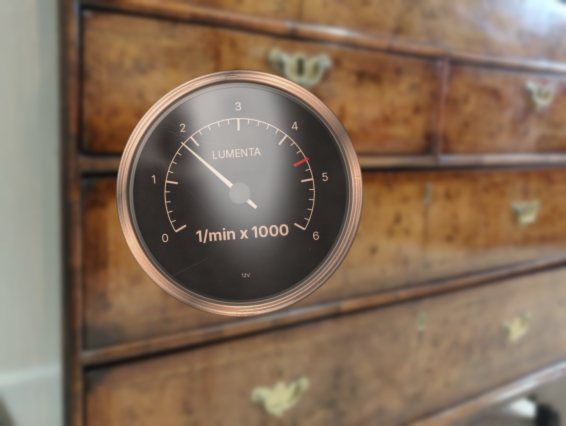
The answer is 1800 rpm
